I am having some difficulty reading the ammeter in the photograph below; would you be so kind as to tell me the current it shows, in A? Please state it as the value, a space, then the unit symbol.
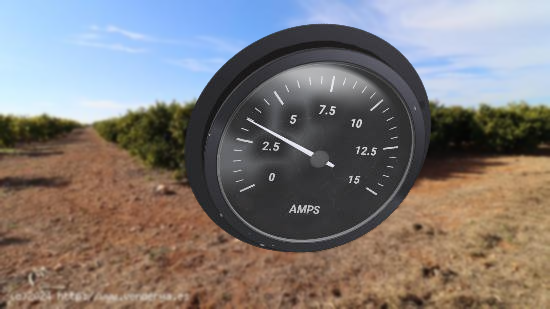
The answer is 3.5 A
